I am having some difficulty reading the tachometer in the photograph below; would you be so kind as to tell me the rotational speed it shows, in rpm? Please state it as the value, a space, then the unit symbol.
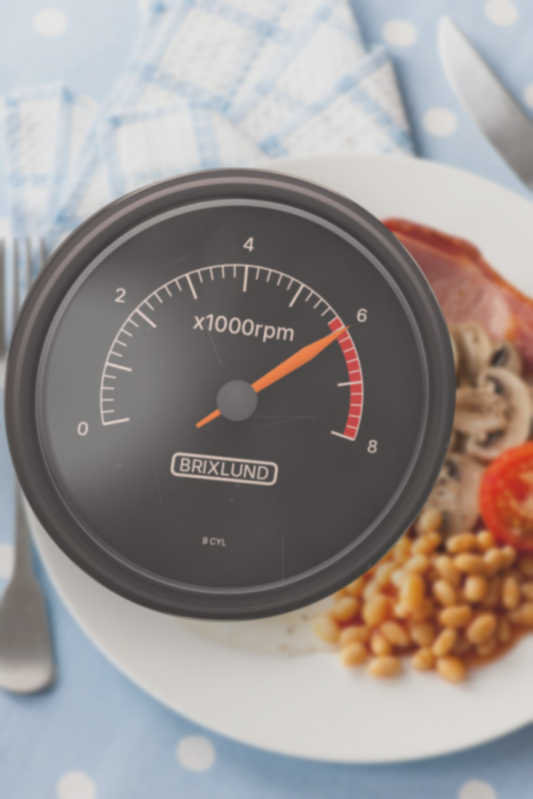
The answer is 6000 rpm
